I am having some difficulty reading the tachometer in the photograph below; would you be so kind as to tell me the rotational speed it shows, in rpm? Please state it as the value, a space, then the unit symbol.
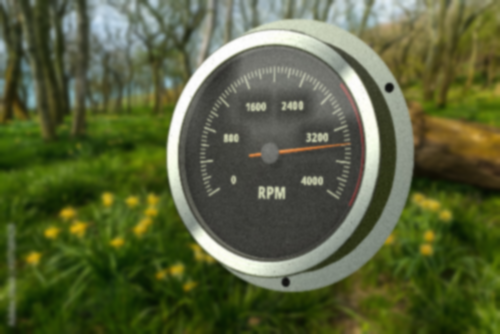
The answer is 3400 rpm
